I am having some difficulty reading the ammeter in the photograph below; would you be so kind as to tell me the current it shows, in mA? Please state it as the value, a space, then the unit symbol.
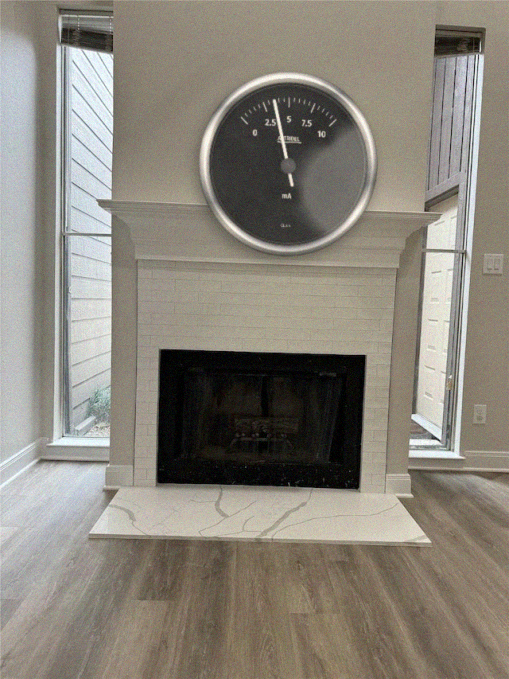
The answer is 3.5 mA
